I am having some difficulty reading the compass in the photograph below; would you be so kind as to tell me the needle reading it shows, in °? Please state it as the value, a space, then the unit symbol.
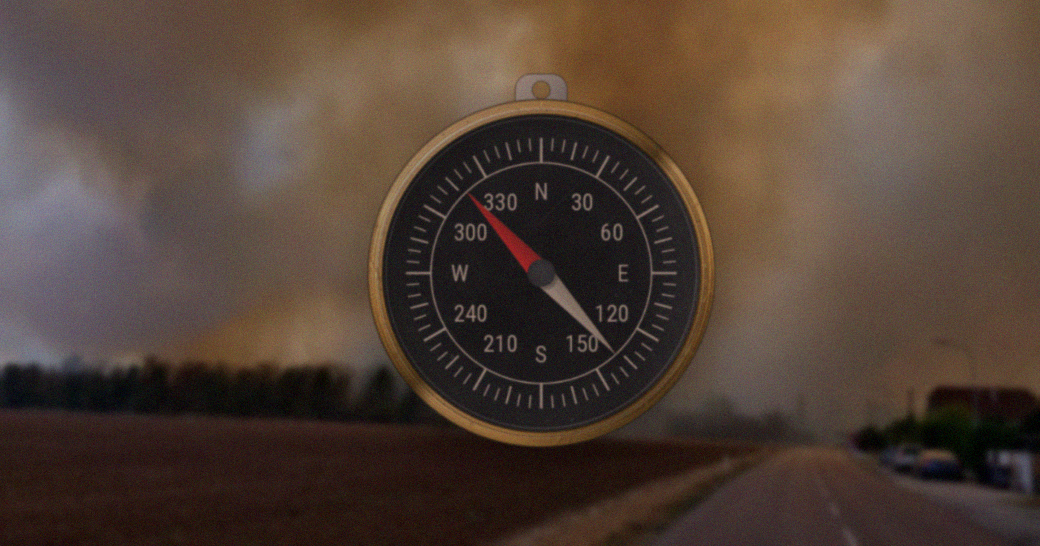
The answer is 317.5 °
